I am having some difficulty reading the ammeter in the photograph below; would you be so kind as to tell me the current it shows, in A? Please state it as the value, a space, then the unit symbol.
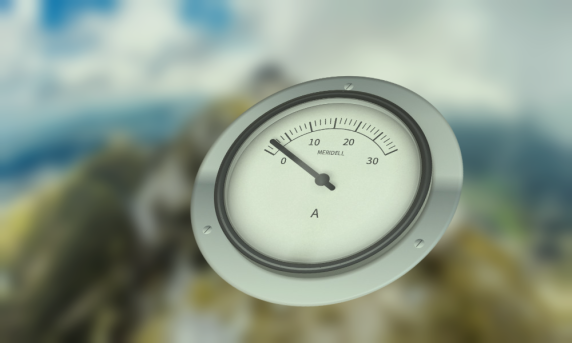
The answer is 2 A
